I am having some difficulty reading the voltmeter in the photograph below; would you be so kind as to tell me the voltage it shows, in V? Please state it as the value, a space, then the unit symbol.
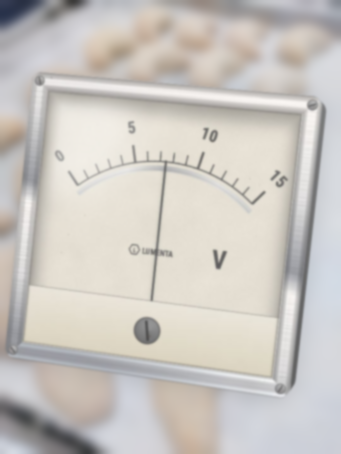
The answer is 7.5 V
